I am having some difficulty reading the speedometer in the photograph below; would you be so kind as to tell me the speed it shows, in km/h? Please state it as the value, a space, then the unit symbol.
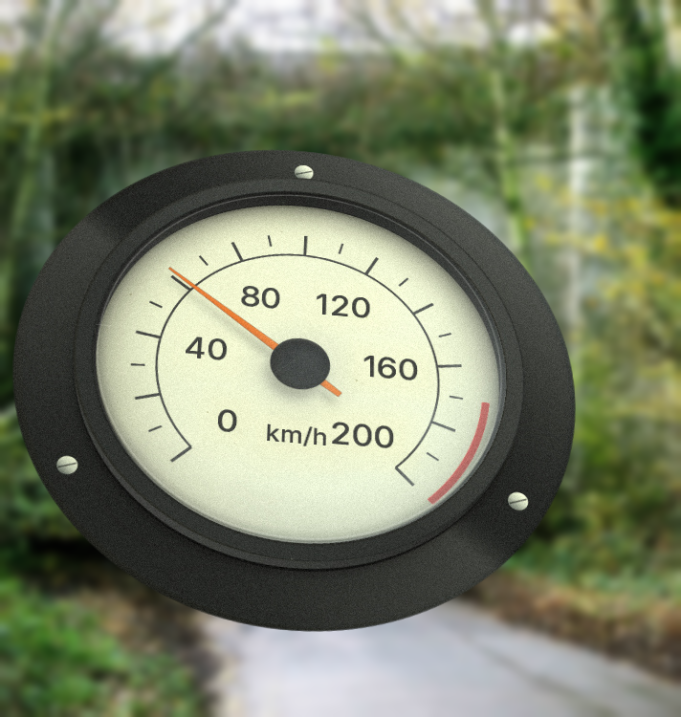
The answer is 60 km/h
